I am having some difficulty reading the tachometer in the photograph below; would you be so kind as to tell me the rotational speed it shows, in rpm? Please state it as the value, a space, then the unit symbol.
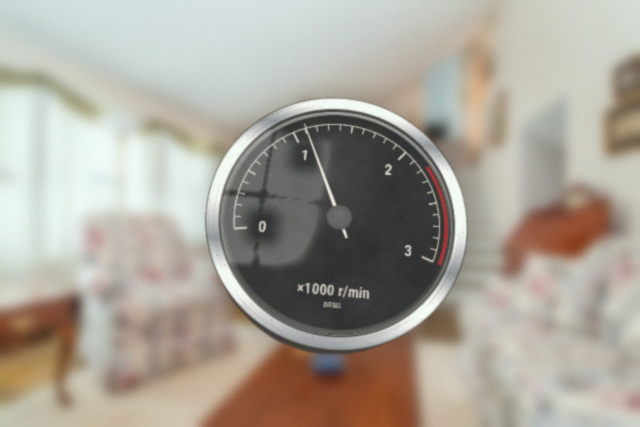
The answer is 1100 rpm
